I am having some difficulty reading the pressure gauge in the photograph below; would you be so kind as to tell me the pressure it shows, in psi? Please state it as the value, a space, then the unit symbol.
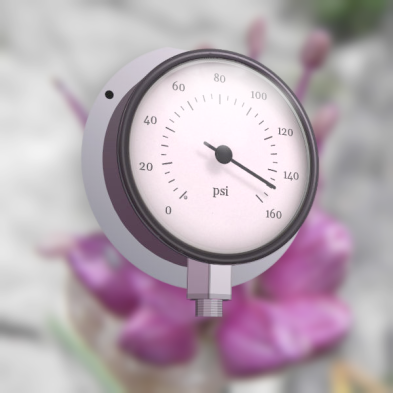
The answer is 150 psi
